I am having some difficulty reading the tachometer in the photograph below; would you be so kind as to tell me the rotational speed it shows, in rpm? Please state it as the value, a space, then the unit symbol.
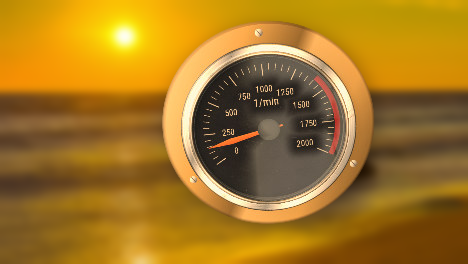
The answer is 150 rpm
